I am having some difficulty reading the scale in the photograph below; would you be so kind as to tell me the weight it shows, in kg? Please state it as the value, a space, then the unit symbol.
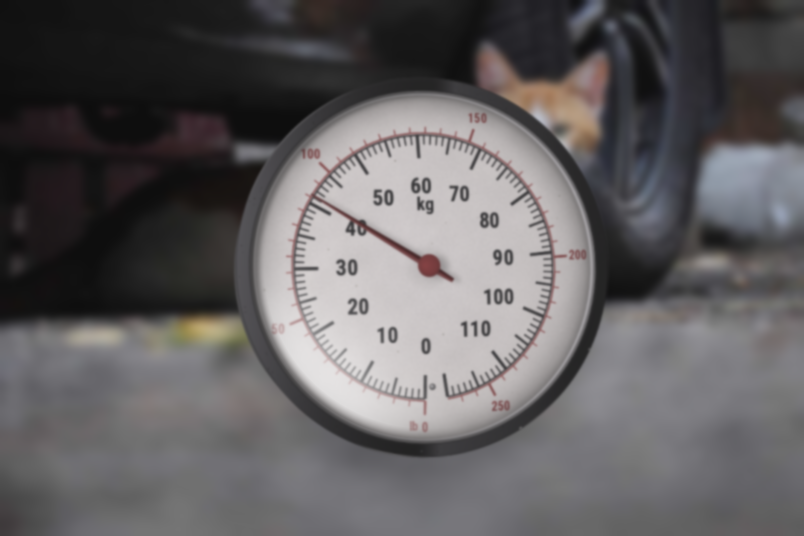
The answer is 41 kg
